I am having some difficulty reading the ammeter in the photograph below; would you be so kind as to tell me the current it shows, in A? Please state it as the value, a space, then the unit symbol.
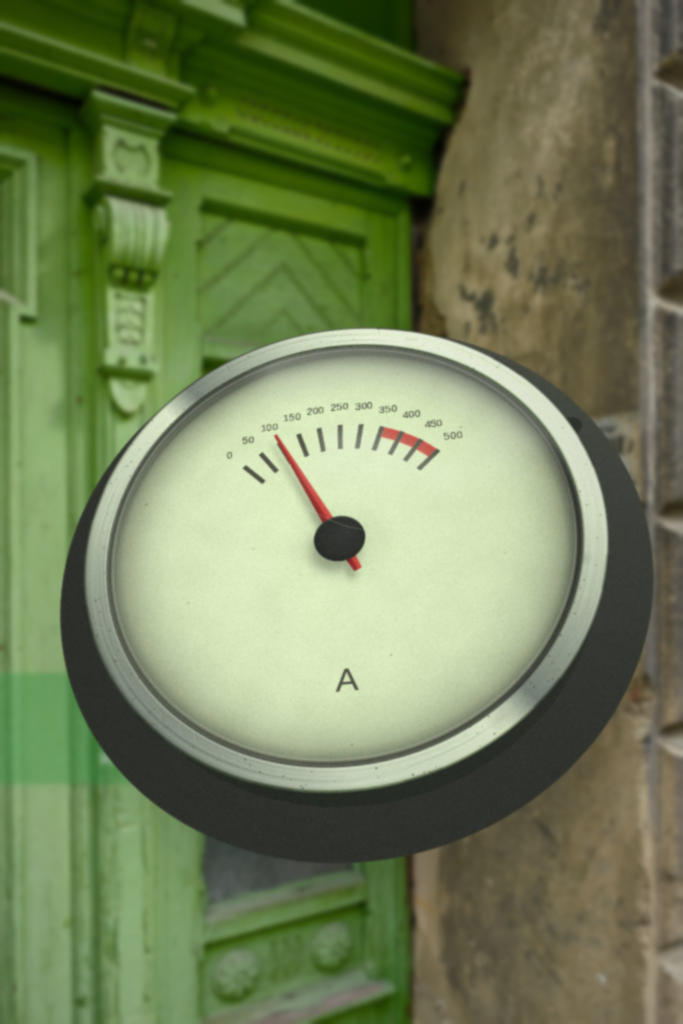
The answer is 100 A
